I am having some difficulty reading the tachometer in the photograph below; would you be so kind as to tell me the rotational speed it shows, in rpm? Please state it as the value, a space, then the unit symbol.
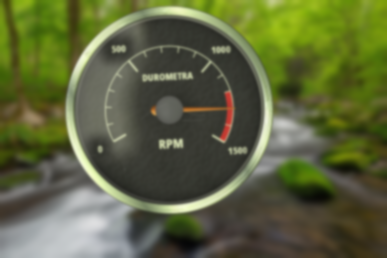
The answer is 1300 rpm
